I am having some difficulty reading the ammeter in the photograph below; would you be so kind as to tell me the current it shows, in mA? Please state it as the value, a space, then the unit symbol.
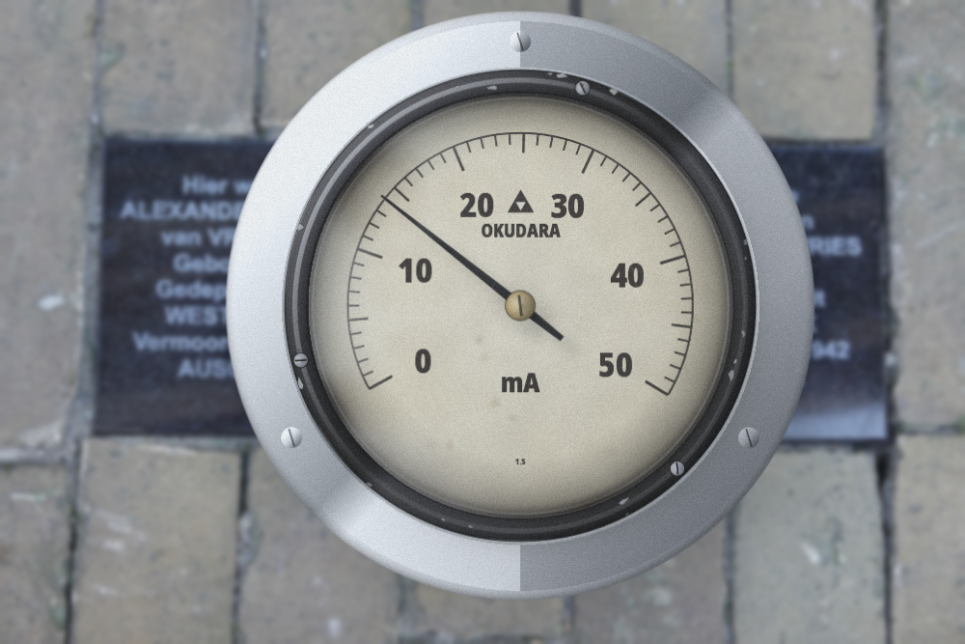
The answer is 14 mA
